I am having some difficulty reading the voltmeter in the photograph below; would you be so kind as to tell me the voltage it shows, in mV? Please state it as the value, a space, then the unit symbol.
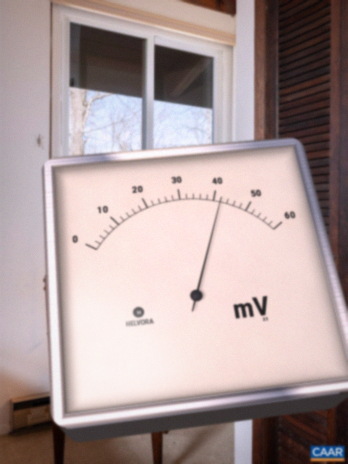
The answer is 42 mV
